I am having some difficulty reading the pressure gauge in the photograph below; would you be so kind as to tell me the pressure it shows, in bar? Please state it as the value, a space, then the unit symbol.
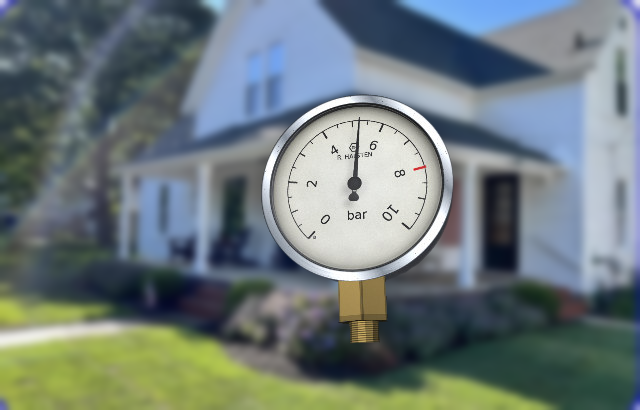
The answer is 5.25 bar
